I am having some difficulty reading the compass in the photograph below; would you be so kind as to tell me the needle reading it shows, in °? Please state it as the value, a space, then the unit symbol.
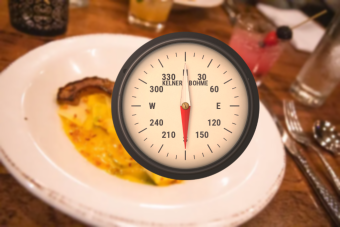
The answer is 180 °
